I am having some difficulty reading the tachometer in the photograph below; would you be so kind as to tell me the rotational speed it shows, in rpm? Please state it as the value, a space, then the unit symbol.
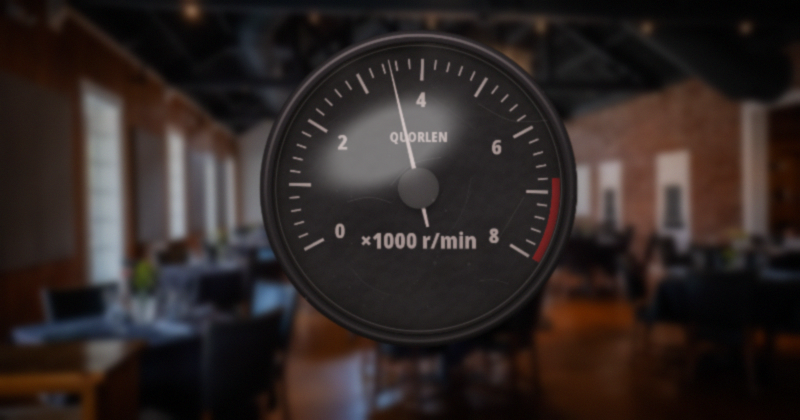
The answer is 3500 rpm
